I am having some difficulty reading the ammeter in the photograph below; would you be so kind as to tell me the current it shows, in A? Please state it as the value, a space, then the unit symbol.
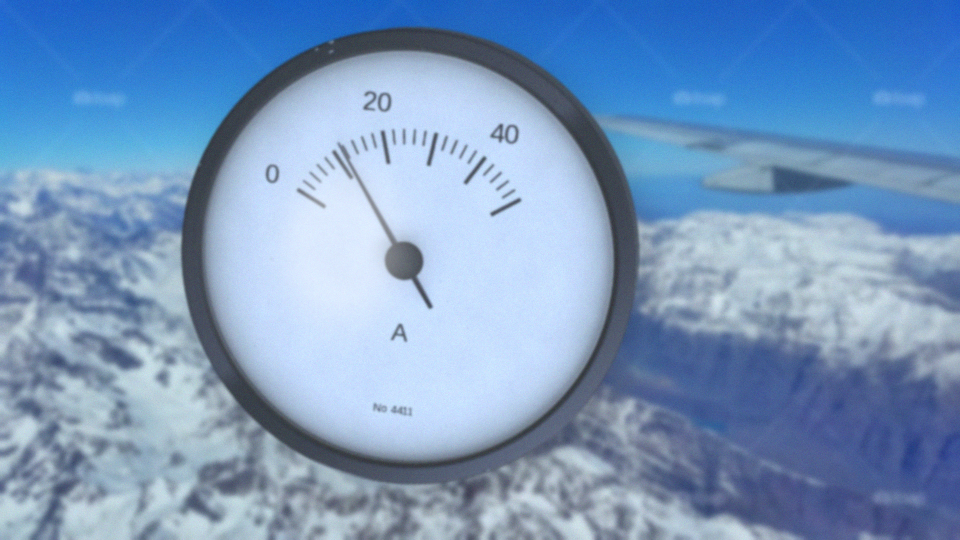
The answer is 12 A
